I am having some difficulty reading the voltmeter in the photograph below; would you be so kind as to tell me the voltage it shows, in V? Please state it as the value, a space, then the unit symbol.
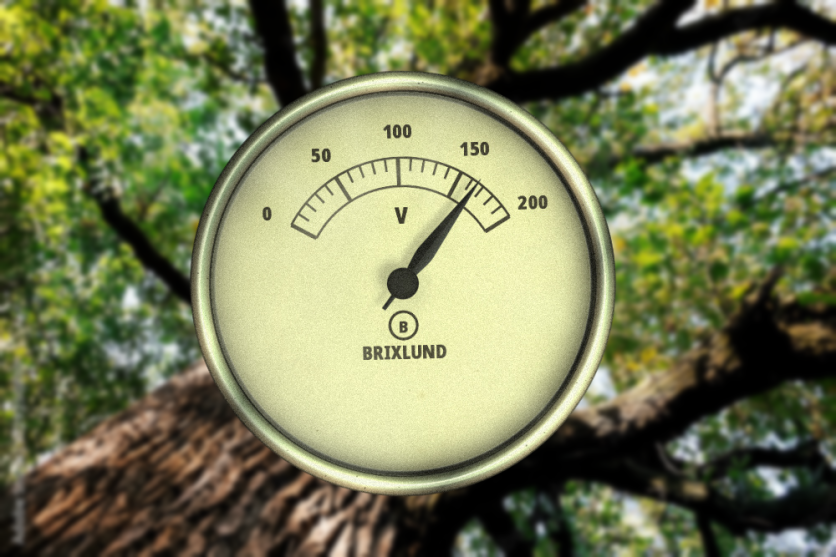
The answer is 165 V
